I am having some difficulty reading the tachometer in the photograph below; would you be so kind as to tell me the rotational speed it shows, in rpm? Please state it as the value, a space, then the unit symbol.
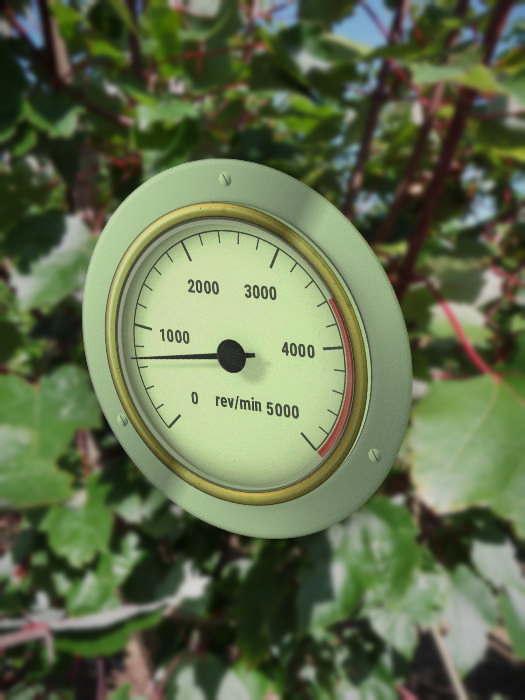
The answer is 700 rpm
